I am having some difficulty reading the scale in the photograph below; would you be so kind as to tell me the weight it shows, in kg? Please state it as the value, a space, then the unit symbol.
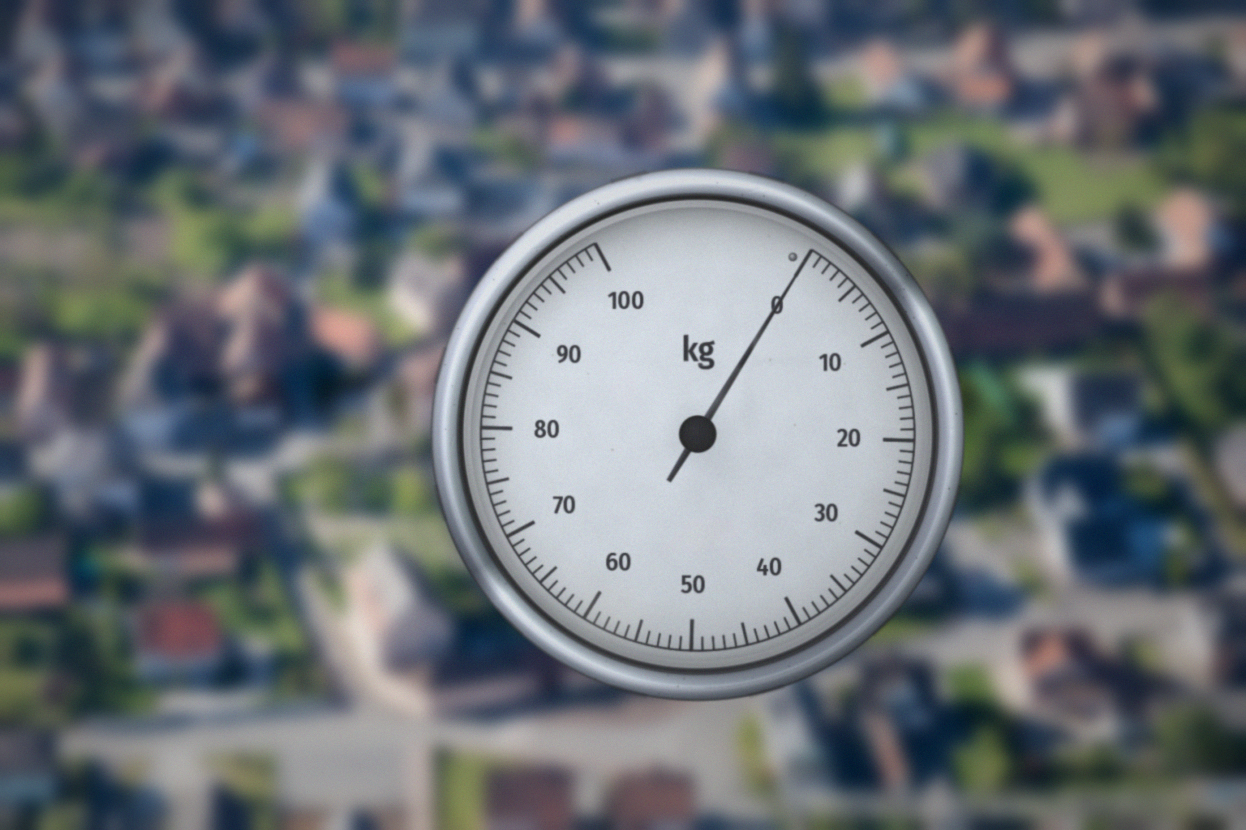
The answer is 0 kg
